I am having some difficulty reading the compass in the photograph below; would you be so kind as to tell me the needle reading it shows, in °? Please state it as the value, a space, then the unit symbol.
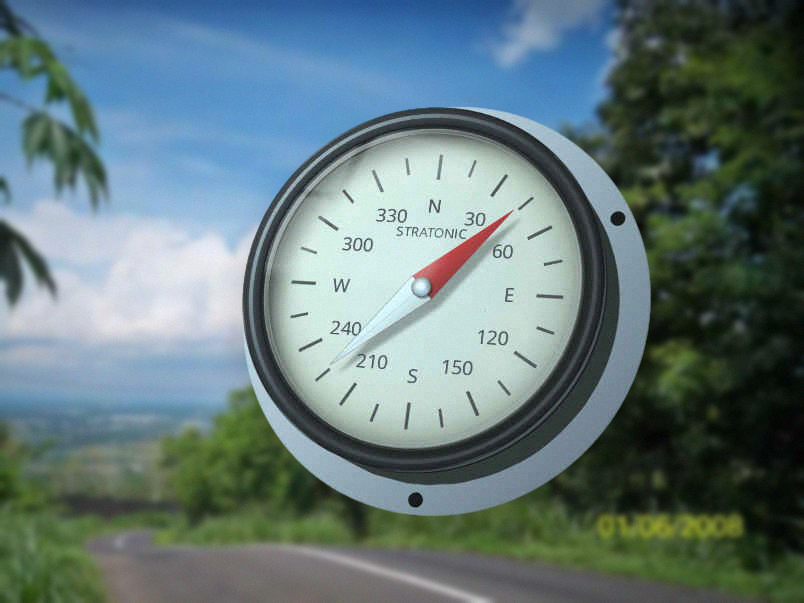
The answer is 45 °
